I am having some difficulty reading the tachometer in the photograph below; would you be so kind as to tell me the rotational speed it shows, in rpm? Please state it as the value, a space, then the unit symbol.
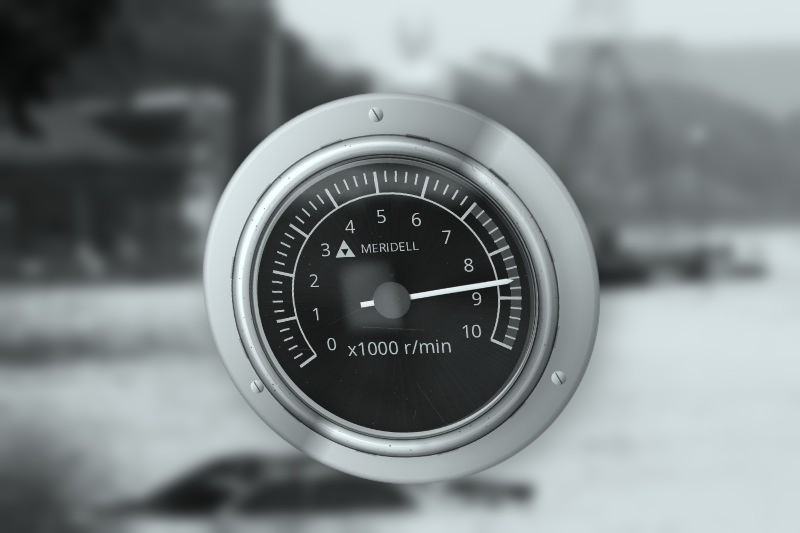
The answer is 8600 rpm
